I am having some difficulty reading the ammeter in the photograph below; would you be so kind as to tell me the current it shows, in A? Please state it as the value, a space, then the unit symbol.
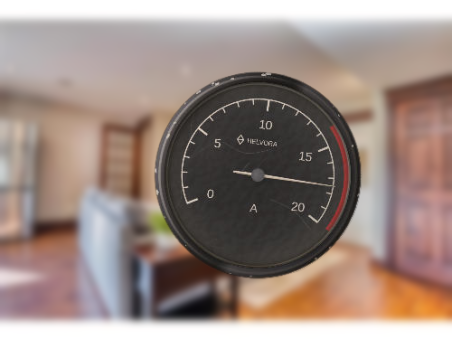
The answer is 17.5 A
